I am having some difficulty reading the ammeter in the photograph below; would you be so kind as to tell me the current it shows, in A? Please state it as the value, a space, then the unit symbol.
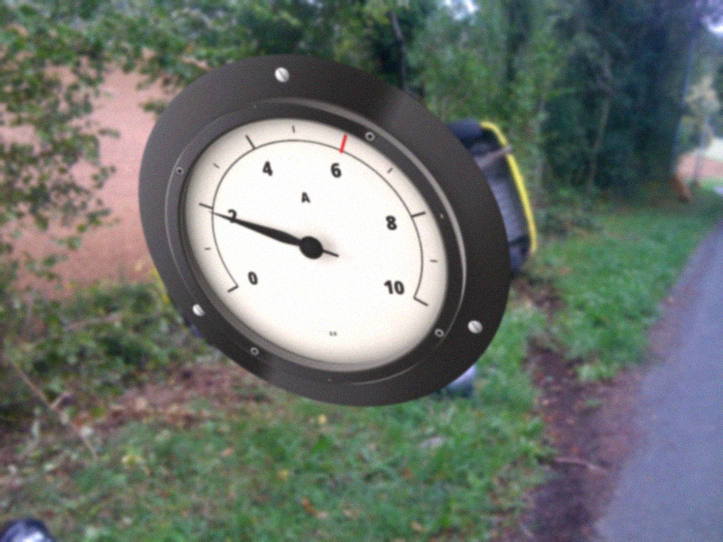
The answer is 2 A
